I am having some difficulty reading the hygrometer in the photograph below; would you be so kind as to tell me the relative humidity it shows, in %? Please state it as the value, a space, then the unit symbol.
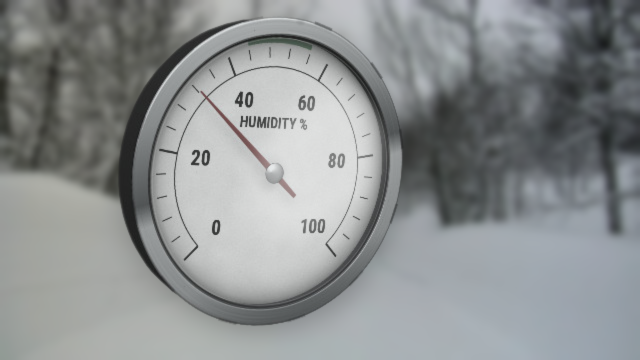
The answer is 32 %
